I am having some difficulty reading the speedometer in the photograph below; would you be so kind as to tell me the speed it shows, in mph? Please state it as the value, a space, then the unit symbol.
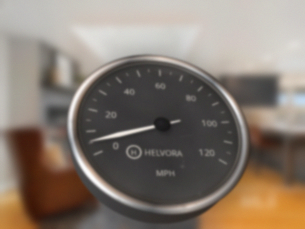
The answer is 5 mph
